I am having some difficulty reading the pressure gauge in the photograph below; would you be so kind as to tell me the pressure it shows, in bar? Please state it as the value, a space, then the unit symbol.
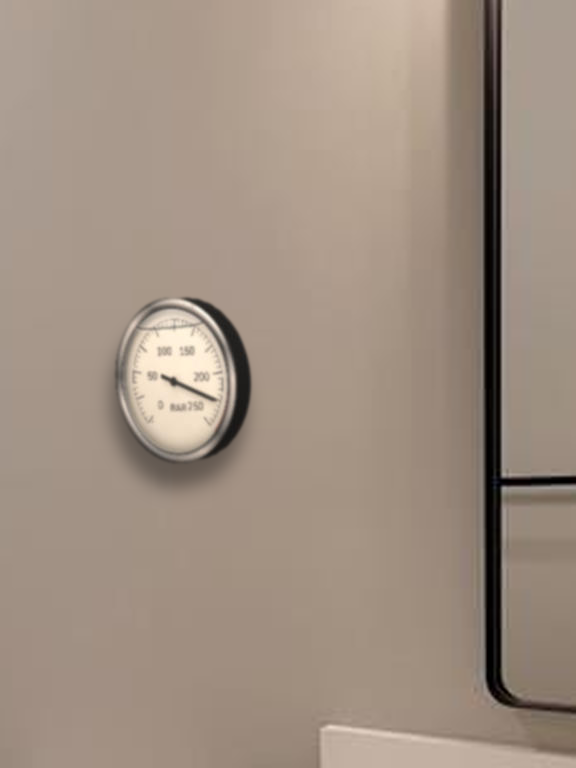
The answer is 225 bar
